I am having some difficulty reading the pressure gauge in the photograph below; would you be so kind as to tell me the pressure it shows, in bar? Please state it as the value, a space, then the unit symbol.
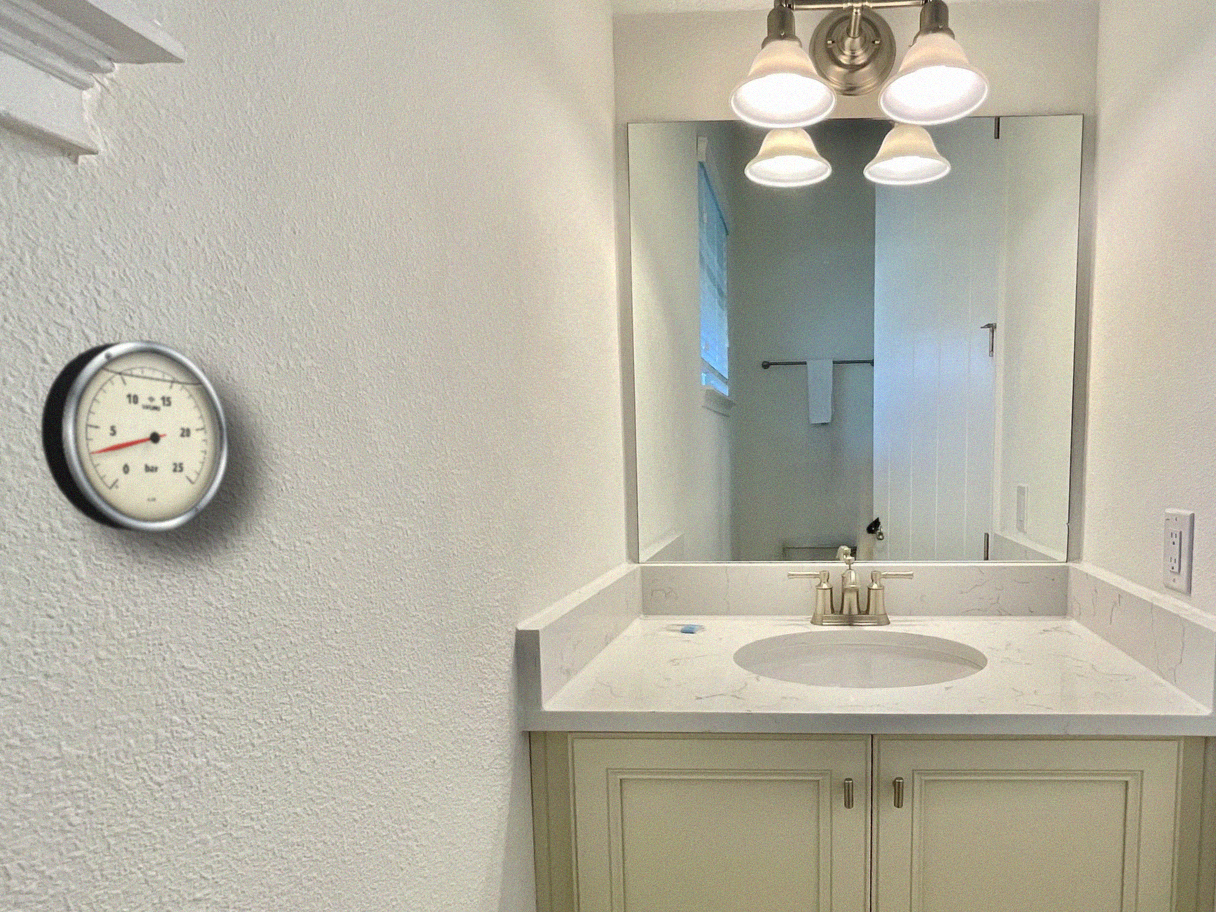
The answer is 3 bar
